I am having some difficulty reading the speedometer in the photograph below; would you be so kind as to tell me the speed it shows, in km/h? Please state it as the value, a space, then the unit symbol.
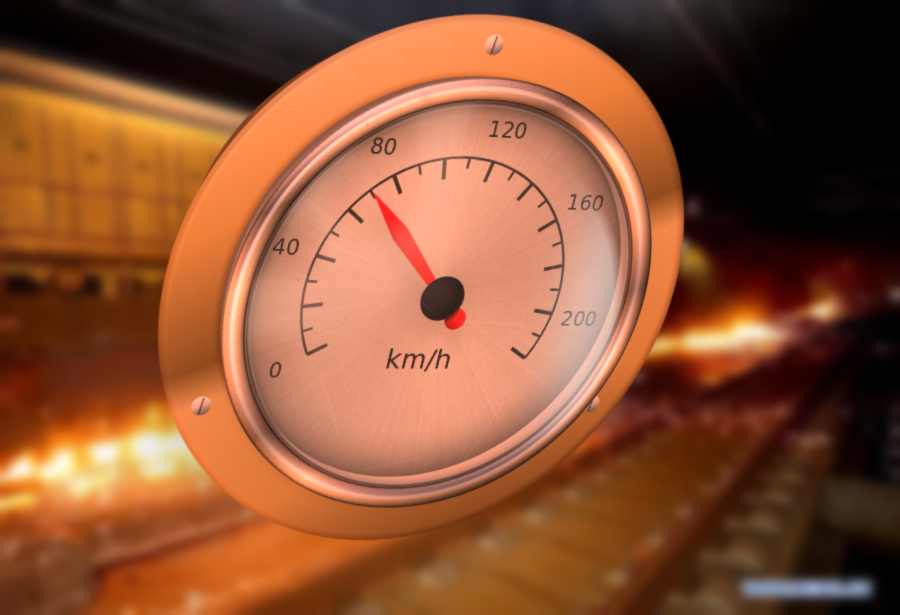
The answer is 70 km/h
